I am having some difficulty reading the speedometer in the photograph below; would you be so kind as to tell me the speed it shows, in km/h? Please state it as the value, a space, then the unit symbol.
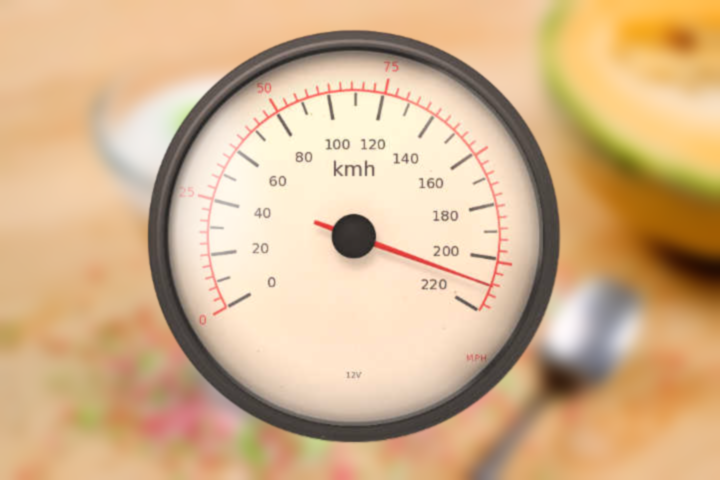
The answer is 210 km/h
